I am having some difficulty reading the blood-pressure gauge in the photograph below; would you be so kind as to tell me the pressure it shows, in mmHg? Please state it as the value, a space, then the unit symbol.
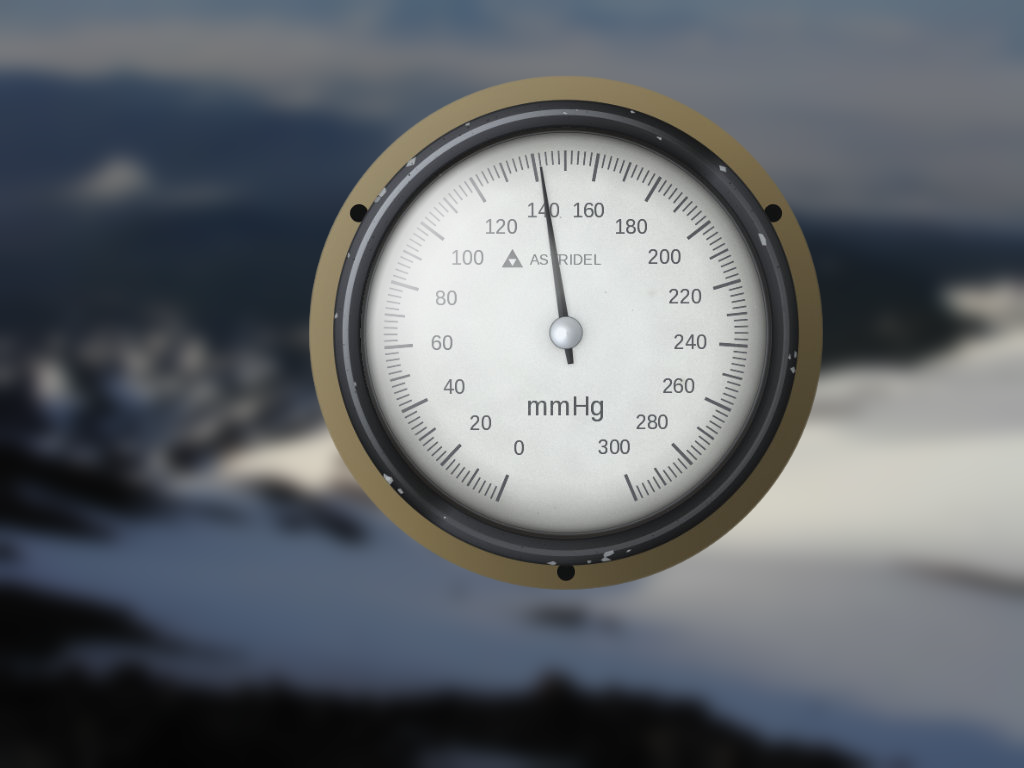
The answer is 142 mmHg
